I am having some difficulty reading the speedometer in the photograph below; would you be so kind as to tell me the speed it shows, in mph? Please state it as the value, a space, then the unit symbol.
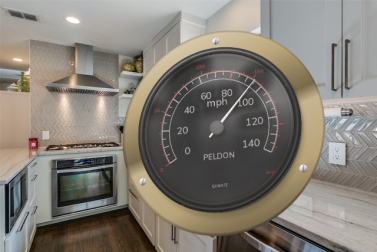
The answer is 95 mph
